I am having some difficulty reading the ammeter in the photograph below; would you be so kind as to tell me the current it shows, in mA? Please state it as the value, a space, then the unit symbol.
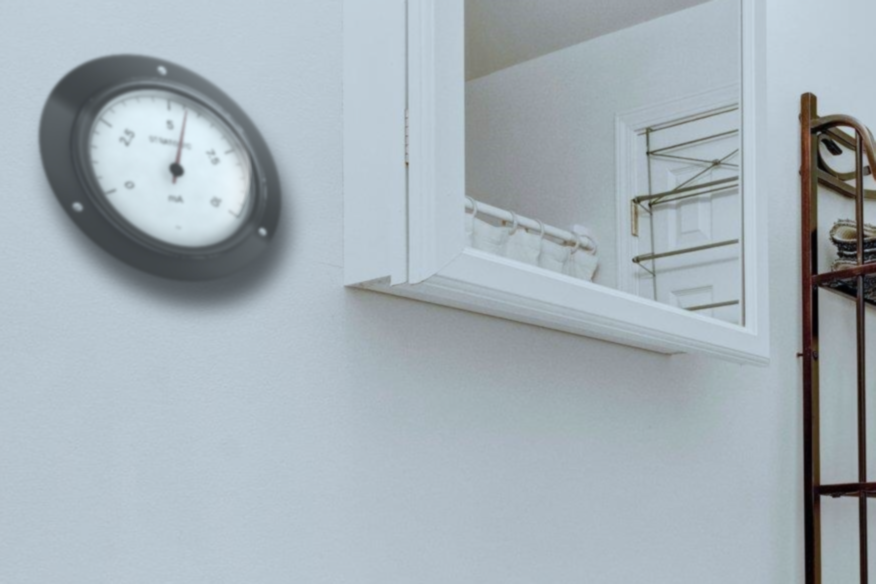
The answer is 5.5 mA
